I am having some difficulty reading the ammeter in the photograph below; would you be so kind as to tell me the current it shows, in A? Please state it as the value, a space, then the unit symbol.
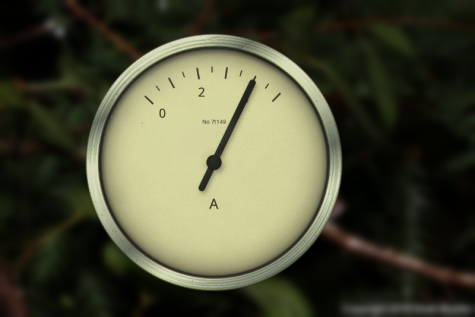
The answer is 4 A
